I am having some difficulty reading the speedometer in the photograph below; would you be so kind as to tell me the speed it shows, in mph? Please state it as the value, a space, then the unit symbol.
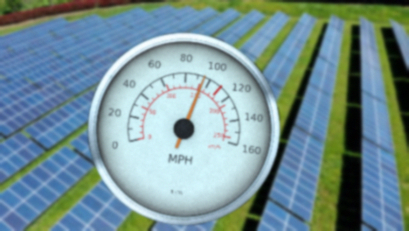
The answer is 95 mph
